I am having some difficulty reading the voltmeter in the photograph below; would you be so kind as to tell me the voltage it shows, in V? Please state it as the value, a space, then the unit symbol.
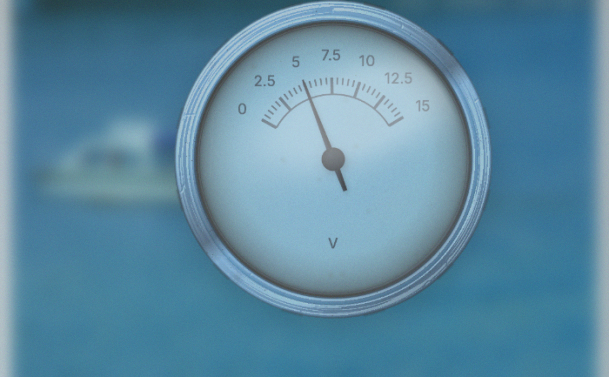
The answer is 5 V
